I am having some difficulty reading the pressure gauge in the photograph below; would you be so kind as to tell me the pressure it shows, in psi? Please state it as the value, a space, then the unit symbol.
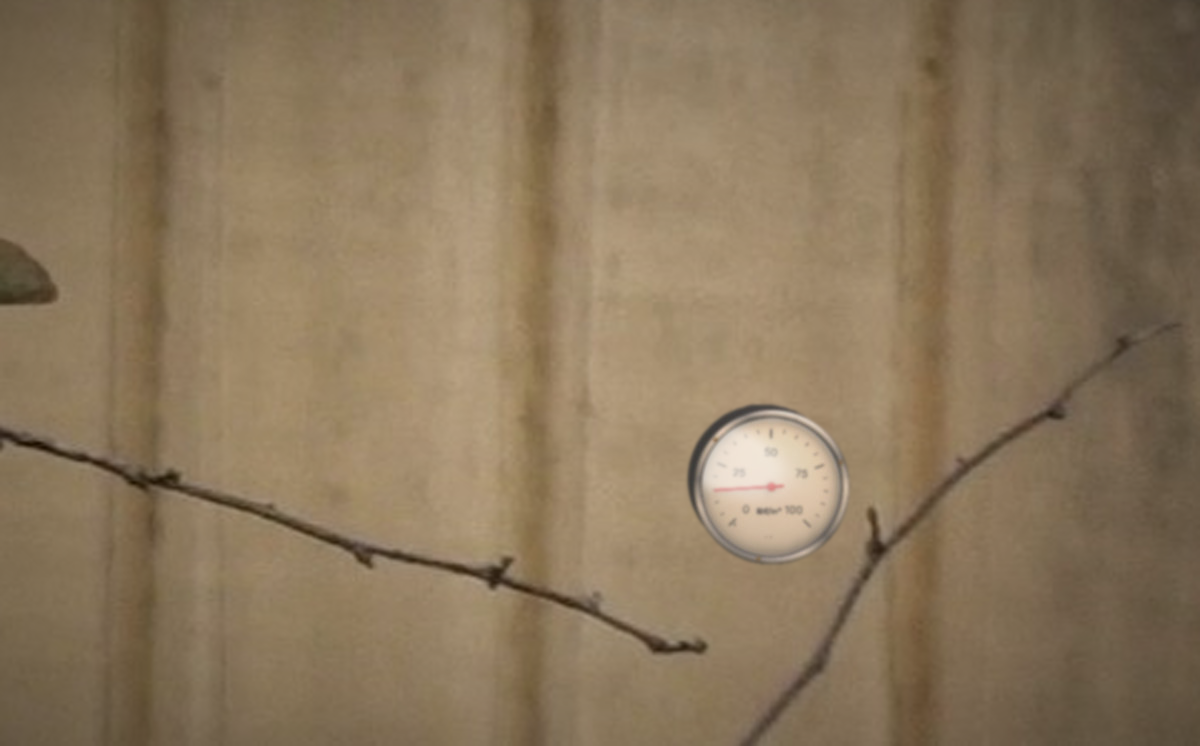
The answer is 15 psi
